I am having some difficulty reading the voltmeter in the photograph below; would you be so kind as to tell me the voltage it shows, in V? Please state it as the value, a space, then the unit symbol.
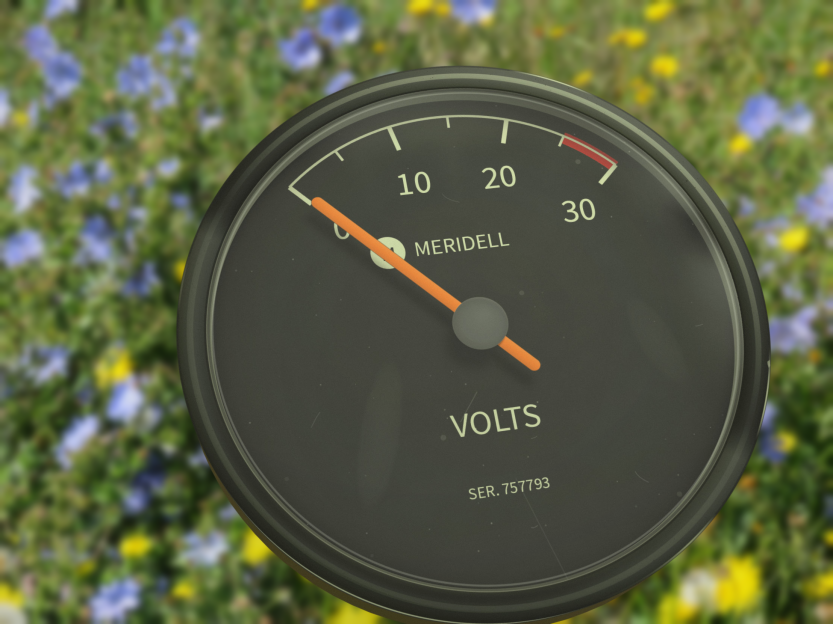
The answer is 0 V
